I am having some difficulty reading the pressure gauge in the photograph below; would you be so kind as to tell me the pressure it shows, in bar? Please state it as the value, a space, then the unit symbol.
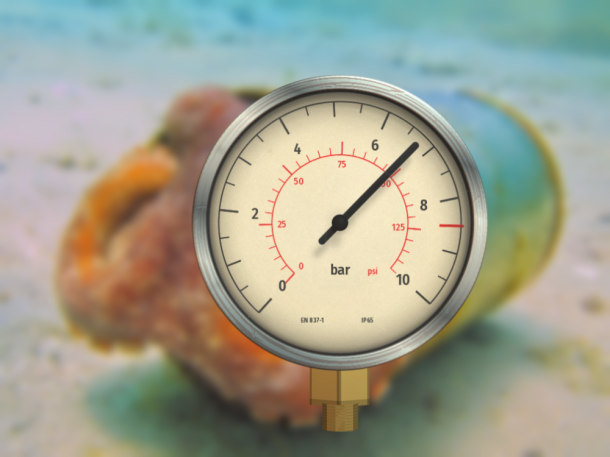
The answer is 6.75 bar
